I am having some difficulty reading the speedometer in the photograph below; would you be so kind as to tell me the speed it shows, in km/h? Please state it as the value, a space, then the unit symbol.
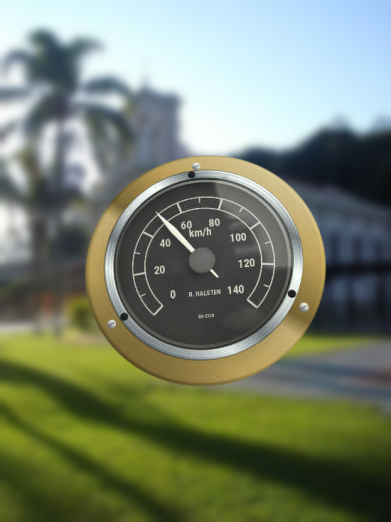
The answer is 50 km/h
